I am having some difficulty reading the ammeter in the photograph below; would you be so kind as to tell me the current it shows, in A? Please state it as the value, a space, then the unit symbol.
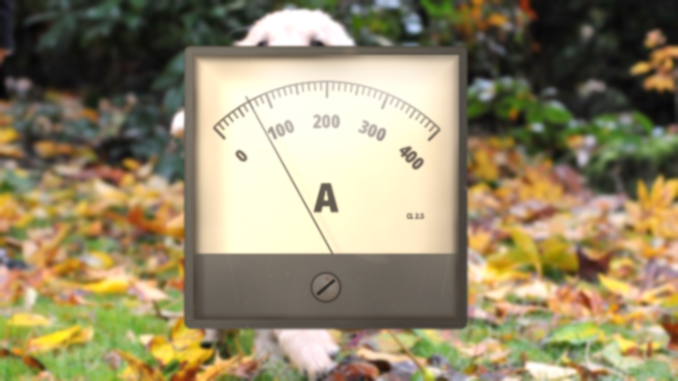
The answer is 70 A
